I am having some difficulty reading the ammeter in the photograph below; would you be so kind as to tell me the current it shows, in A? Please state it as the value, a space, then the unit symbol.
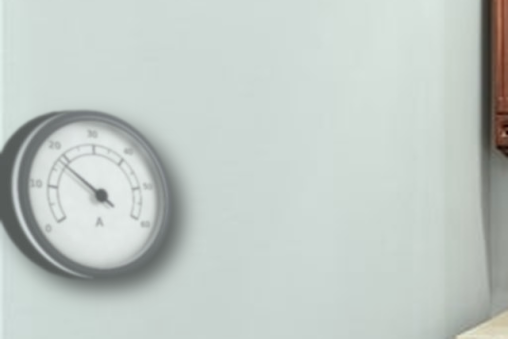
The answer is 17.5 A
